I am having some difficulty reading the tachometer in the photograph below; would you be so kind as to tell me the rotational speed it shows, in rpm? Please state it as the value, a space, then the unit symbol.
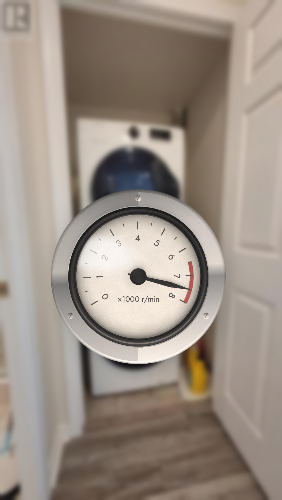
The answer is 7500 rpm
